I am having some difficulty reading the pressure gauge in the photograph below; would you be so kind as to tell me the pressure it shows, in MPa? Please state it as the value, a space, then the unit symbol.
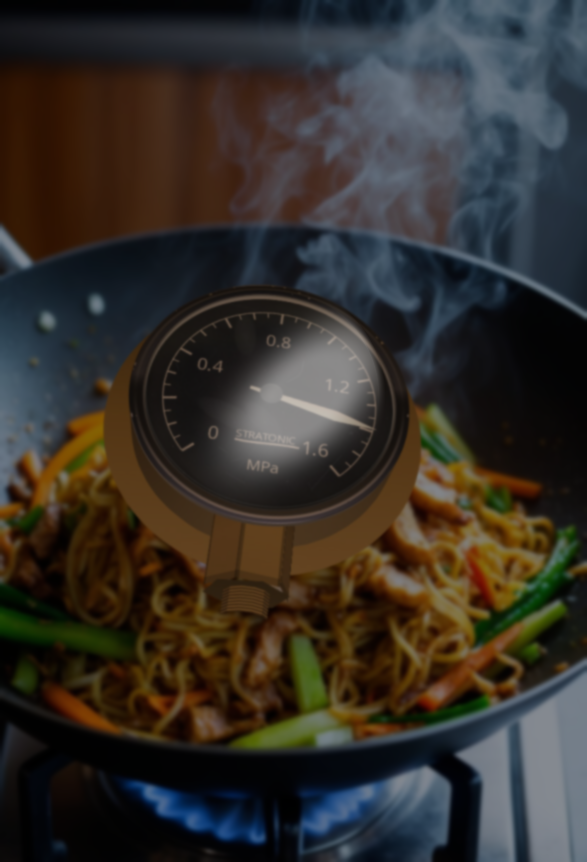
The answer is 1.4 MPa
